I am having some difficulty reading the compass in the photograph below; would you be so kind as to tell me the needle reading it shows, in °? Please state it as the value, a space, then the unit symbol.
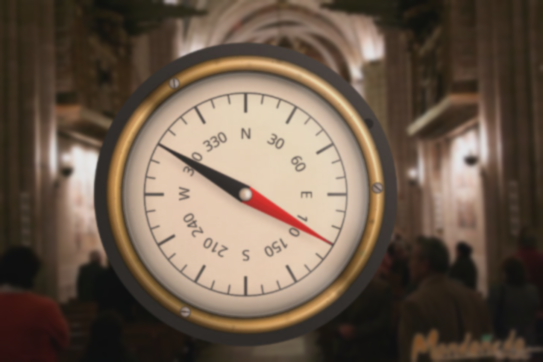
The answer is 120 °
